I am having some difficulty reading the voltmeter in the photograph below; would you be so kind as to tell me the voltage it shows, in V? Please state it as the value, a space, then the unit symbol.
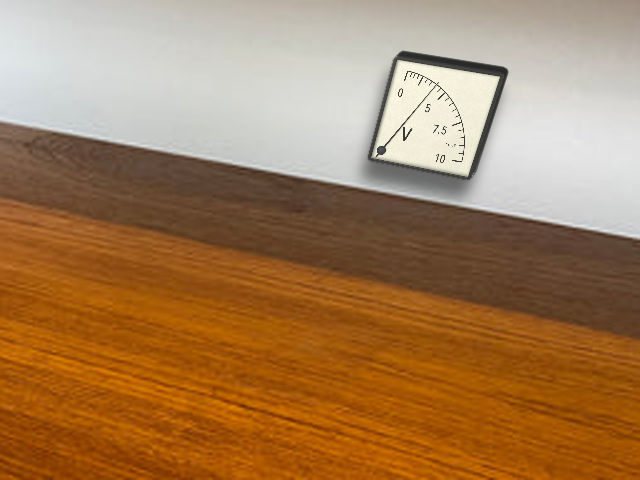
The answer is 4 V
